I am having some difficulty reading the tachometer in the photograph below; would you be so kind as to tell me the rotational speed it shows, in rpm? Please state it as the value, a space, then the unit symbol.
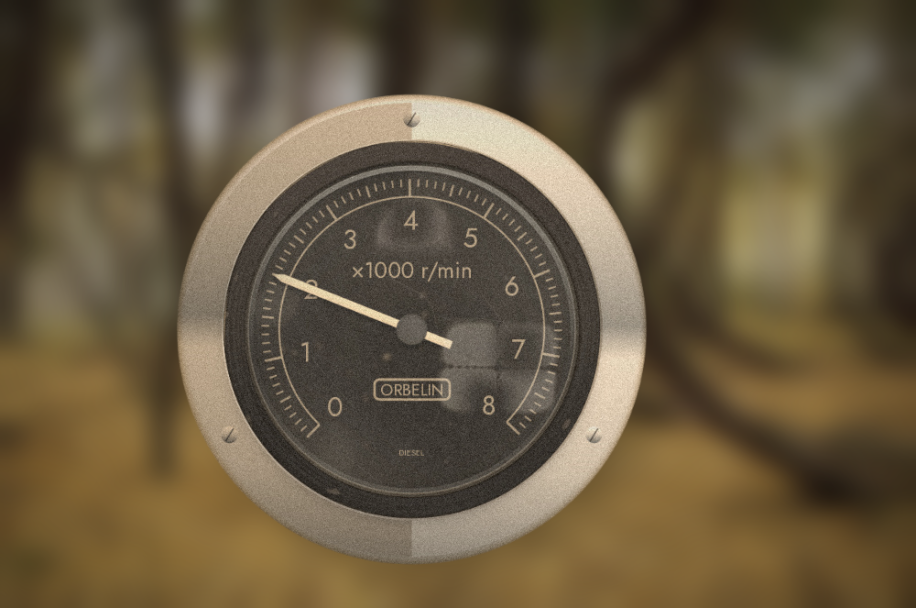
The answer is 2000 rpm
